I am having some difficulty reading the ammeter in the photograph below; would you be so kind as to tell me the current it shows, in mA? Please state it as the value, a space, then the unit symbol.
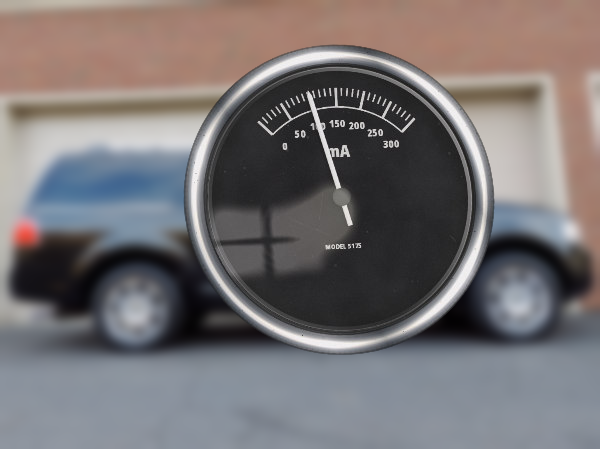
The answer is 100 mA
